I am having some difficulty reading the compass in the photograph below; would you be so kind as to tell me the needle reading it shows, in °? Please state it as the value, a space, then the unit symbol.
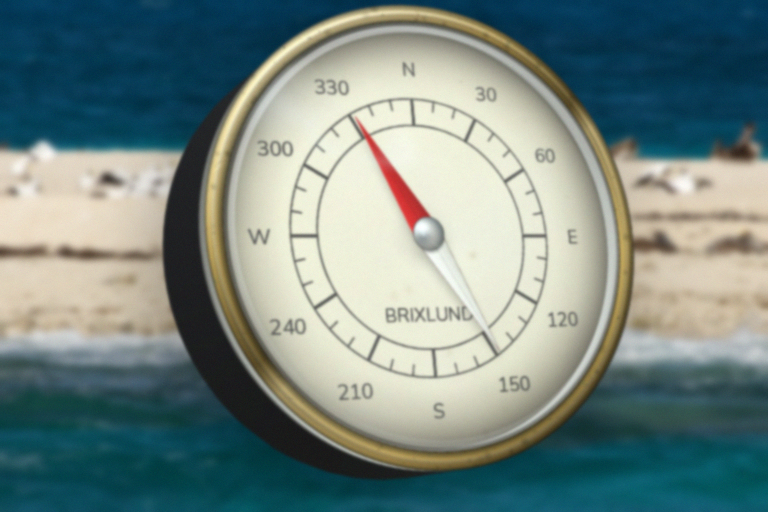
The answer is 330 °
